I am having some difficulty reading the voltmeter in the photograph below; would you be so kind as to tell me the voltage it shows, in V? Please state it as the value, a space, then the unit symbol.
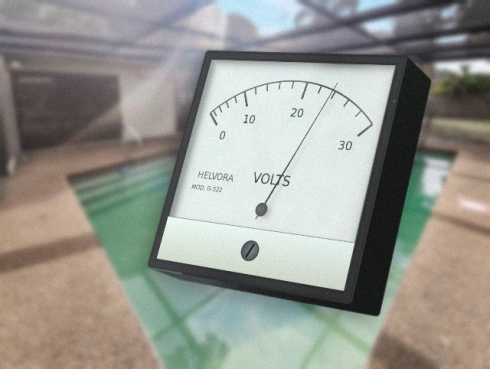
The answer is 24 V
